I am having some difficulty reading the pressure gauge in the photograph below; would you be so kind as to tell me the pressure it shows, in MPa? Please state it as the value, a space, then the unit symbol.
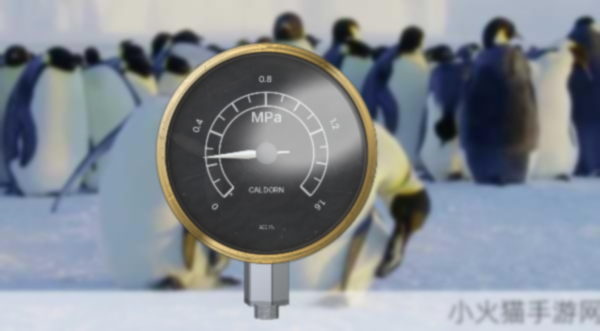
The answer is 0.25 MPa
